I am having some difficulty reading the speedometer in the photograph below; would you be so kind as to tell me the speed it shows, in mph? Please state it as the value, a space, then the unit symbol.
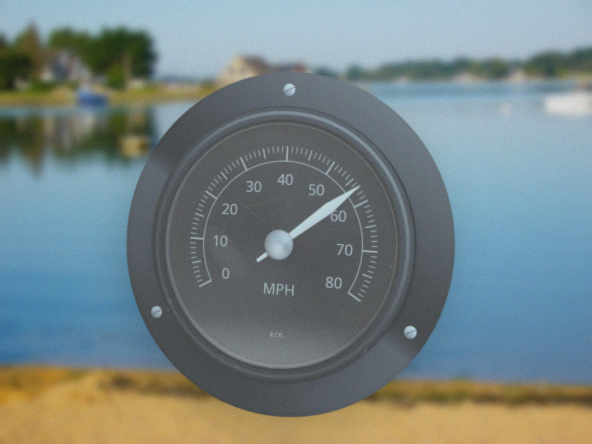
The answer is 57 mph
